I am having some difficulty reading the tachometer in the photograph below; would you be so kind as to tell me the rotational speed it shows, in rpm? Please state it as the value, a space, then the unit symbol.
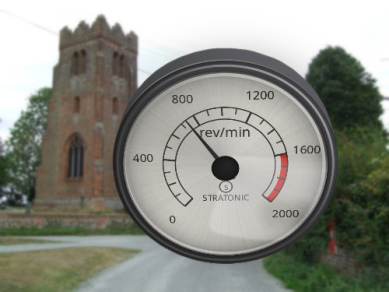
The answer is 750 rpm
